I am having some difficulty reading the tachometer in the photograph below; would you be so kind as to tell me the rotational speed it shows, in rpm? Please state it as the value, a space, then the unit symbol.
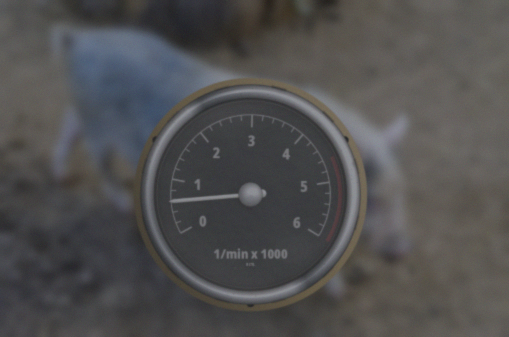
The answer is 600 rpm
